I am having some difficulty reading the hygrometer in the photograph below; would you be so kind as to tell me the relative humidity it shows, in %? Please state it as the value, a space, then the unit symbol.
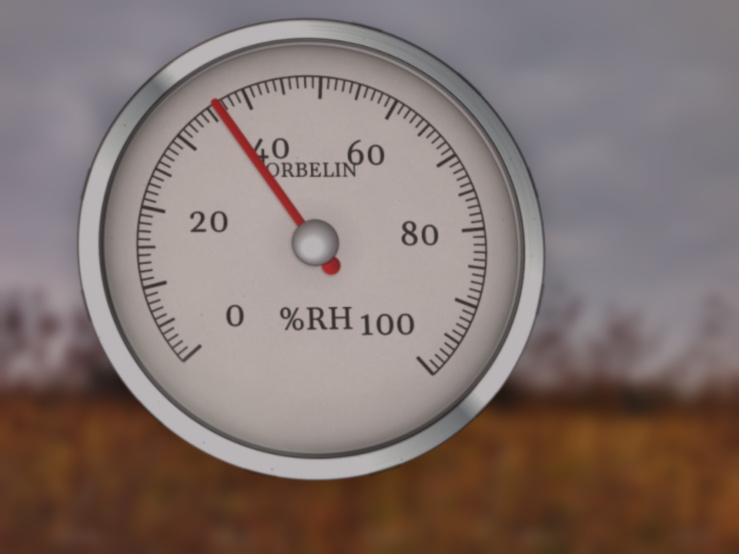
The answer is 36 %
